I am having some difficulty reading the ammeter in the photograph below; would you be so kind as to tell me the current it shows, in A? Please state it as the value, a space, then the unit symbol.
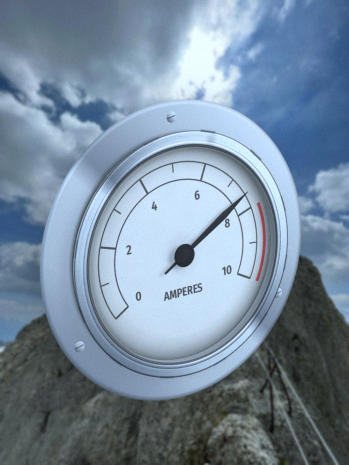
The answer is 7.5 A
